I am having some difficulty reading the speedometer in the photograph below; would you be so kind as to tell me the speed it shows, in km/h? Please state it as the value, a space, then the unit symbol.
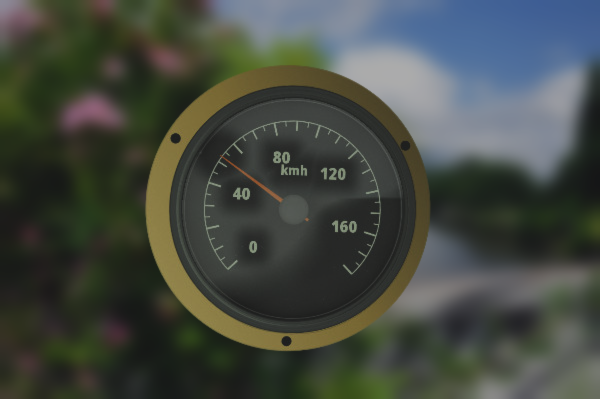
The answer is 52.5 km/h
